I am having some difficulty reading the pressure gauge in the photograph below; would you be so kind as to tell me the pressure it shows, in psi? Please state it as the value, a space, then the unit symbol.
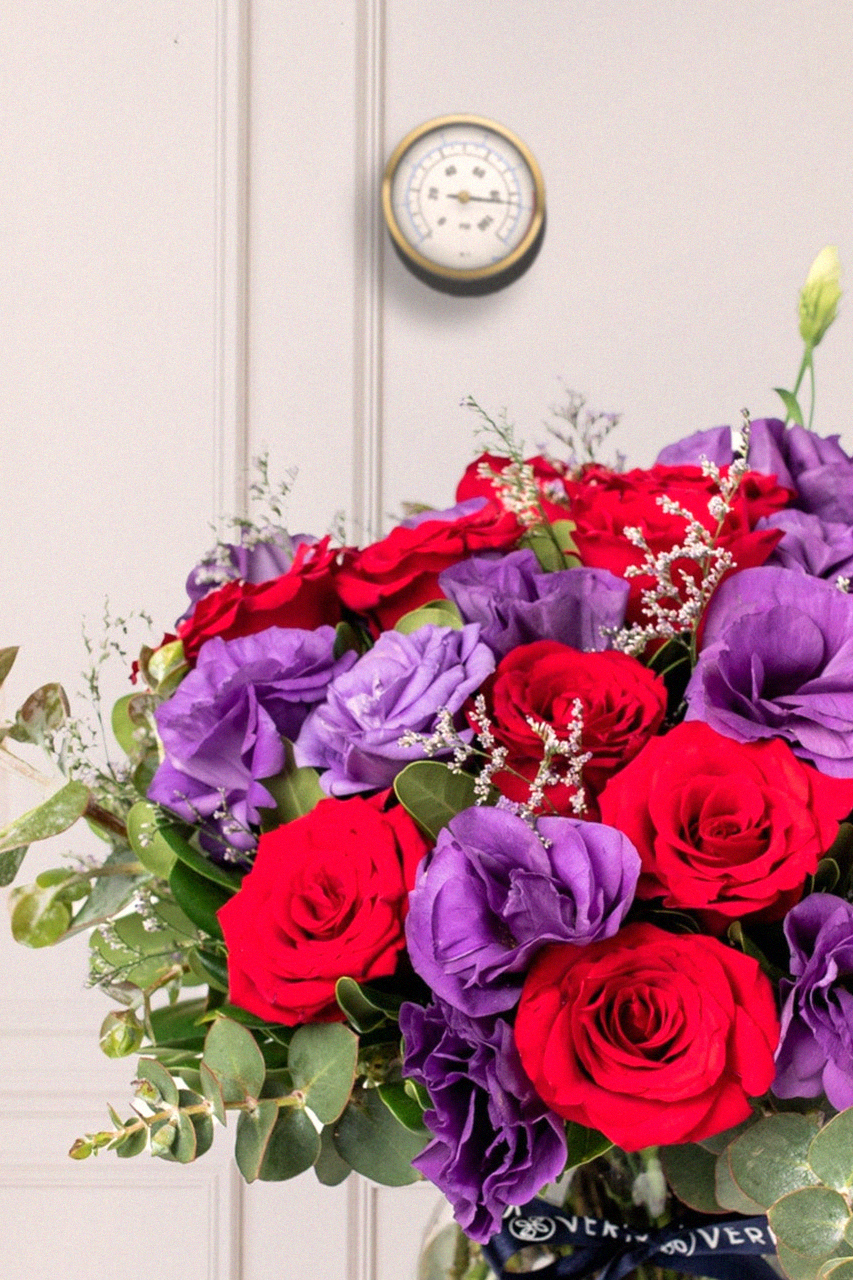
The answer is 85 psi
